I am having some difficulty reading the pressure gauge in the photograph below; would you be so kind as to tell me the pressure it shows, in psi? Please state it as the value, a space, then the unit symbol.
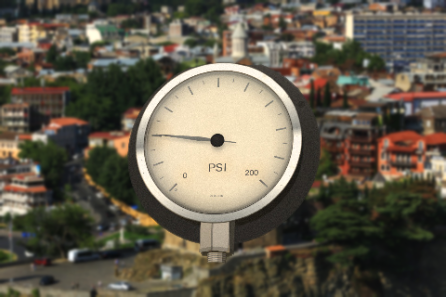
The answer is 40 psi
